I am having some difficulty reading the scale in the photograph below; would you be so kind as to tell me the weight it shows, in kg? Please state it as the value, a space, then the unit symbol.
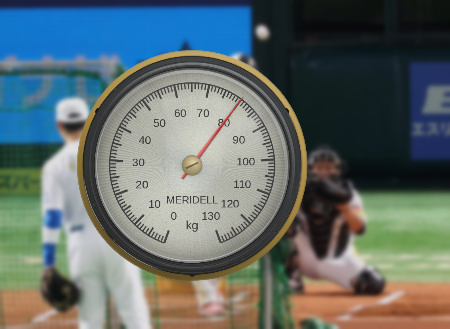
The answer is 80 kg
